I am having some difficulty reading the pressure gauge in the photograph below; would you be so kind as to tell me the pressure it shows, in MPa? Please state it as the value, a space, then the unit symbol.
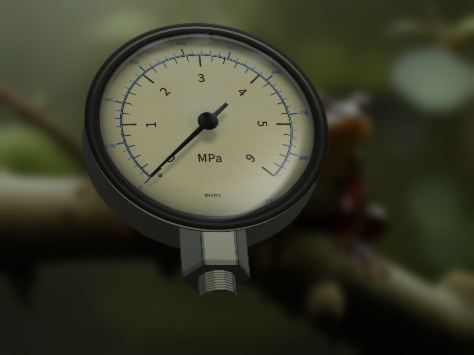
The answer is 0 MPa
